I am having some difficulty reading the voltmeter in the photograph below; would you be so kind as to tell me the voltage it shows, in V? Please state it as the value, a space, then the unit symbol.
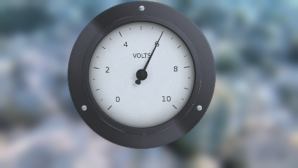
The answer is 6 V
